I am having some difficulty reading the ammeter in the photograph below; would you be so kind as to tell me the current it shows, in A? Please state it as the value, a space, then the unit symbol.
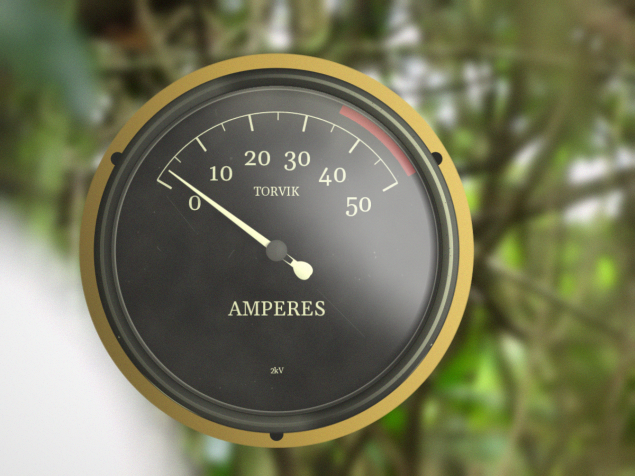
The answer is 2.5 A
